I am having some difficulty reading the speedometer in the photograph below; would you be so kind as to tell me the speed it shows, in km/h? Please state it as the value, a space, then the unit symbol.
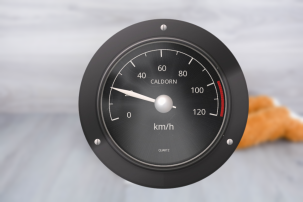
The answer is 20 km/h
